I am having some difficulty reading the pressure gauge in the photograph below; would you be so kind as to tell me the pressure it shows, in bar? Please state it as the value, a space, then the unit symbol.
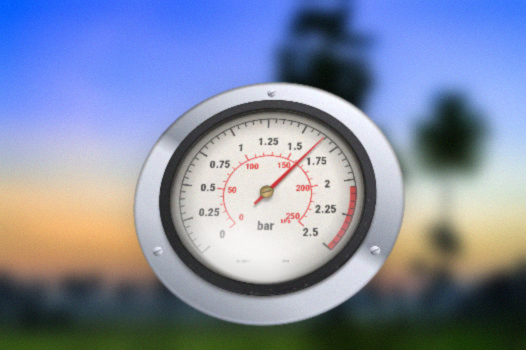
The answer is 1.65 bar
